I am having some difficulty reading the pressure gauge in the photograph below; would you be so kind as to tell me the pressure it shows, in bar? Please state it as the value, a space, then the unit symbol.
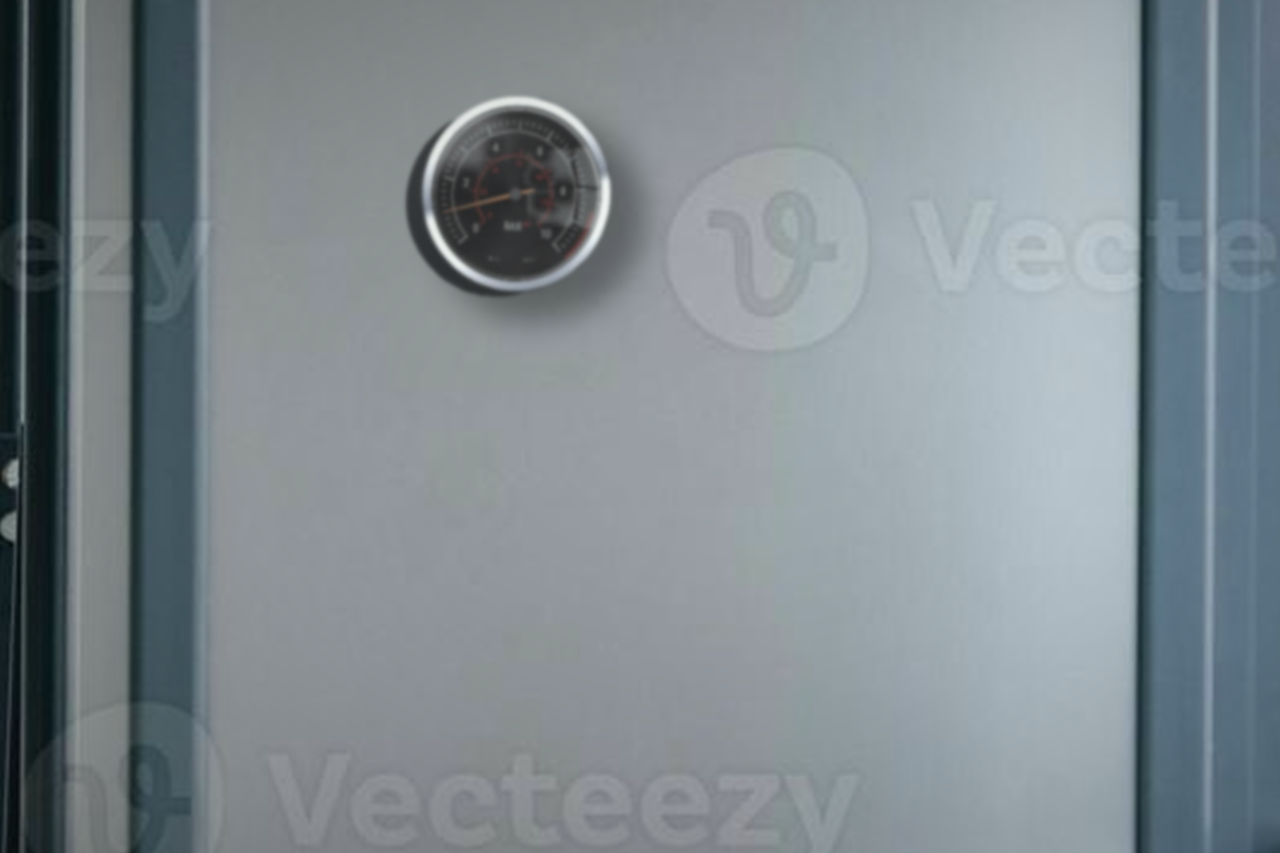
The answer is 1 bar
